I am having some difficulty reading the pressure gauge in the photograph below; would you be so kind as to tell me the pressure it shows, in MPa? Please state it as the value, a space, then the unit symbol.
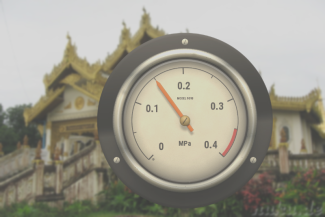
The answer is 0.15 MPa
